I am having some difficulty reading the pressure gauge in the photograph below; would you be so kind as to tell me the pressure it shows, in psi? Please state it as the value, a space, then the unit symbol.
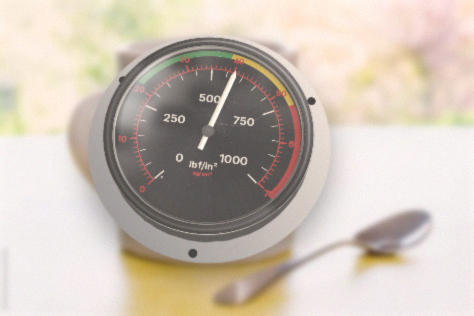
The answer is 575 psi
